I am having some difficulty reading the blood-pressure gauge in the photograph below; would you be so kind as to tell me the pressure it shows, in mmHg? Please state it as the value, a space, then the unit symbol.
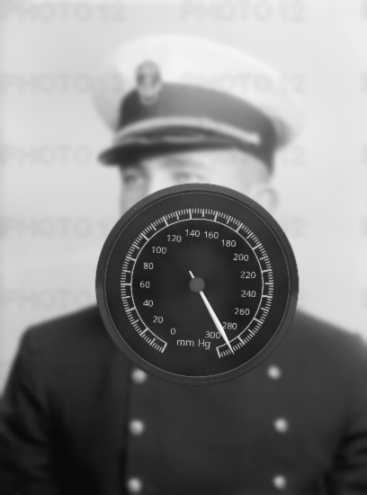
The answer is 290 mmHg
